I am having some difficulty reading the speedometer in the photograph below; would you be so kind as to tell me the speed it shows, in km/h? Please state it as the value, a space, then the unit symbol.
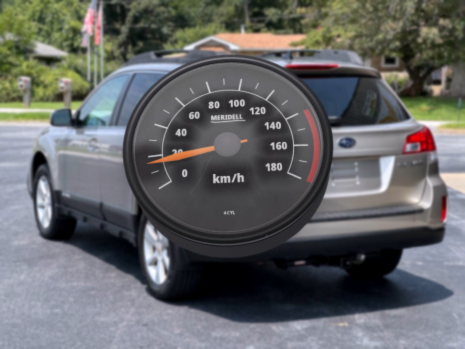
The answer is 15 km/h
